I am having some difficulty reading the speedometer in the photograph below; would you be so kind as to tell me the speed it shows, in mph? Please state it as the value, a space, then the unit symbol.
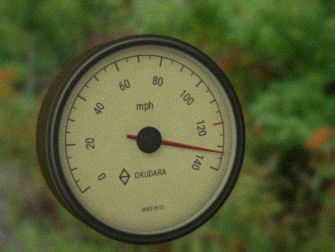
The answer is 132.5 mph
